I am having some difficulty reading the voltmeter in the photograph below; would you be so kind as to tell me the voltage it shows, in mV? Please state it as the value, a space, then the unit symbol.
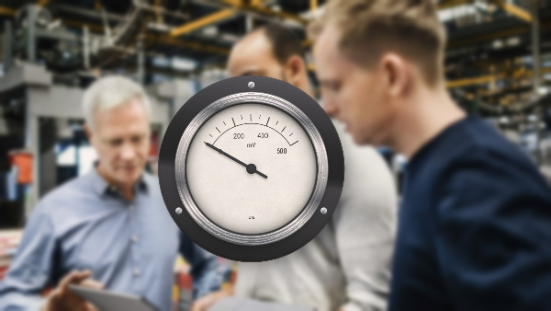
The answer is 0 mV
